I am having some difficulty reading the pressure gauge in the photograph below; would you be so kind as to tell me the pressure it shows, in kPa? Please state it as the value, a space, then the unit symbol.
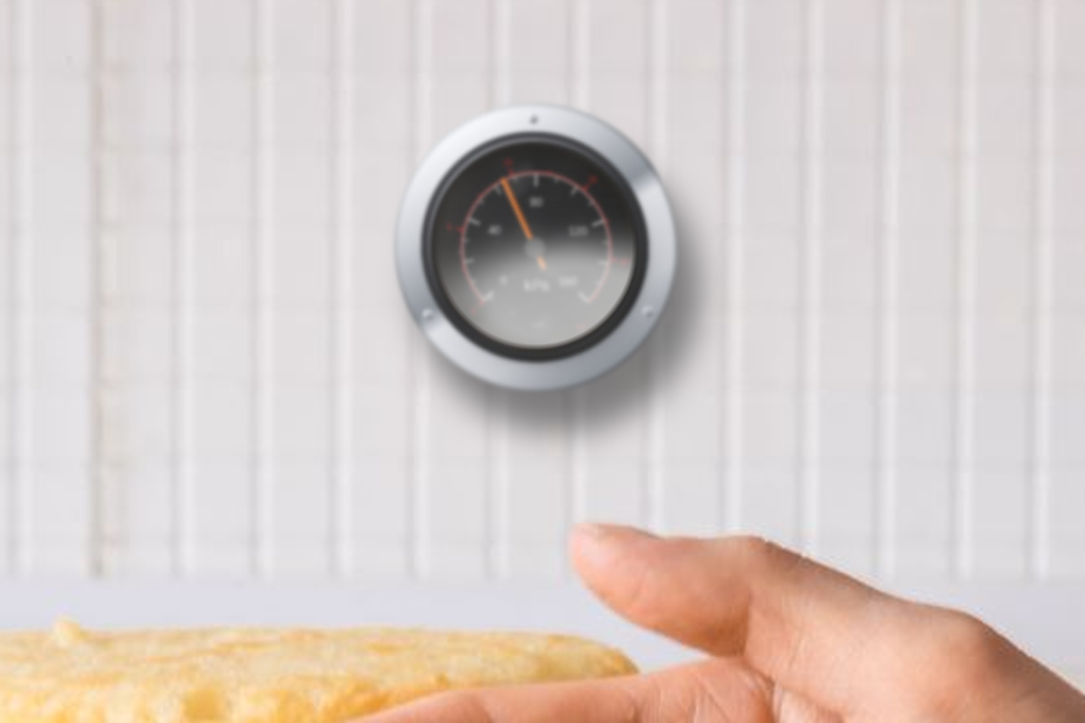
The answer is 65 kPa
